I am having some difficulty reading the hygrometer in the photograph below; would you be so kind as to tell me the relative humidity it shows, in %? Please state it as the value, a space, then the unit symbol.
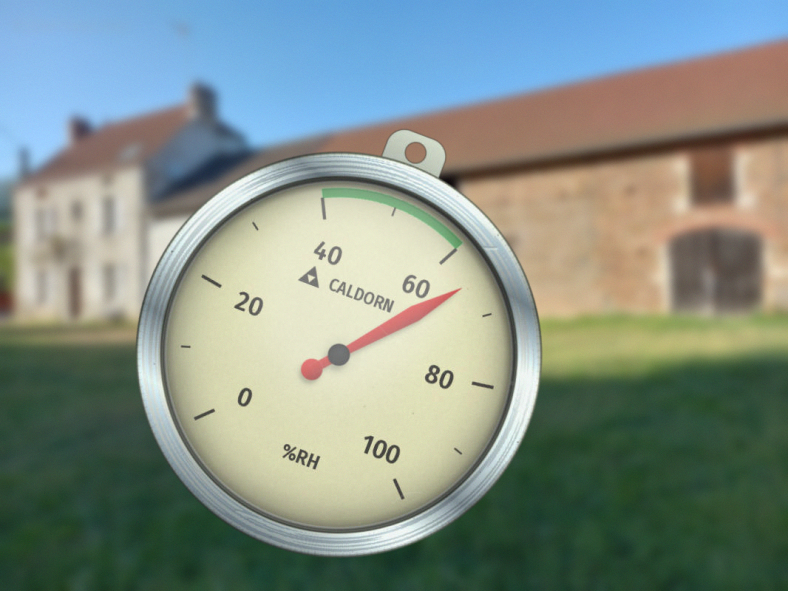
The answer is 65 %
